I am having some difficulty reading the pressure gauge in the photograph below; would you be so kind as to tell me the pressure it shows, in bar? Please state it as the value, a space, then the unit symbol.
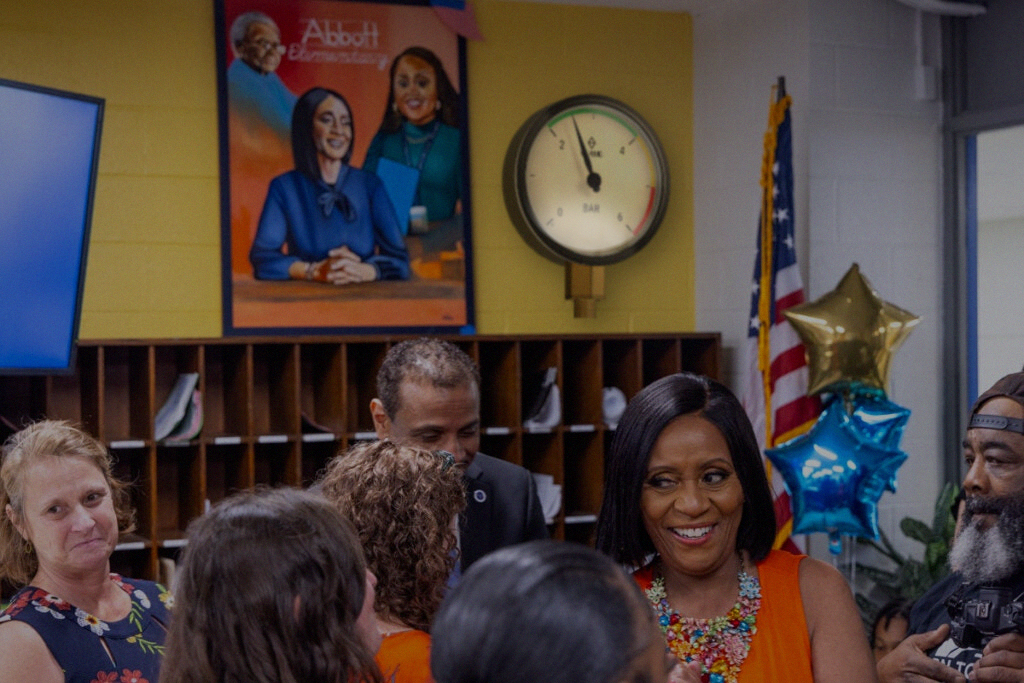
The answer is 2.5 bar
